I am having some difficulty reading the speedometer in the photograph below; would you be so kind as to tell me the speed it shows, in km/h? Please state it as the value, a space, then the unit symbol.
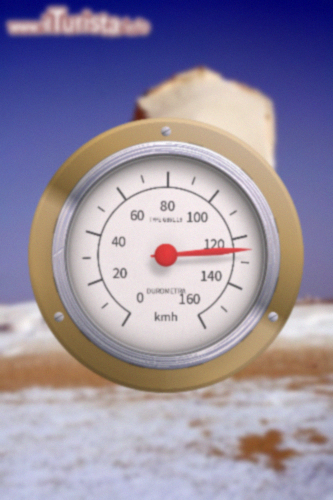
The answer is 125 km/h
